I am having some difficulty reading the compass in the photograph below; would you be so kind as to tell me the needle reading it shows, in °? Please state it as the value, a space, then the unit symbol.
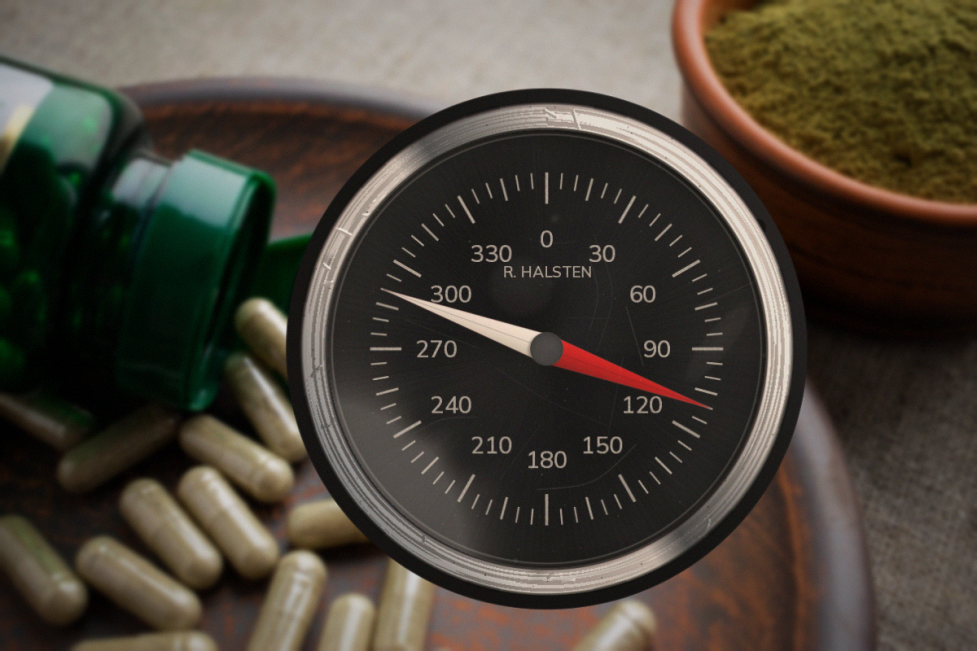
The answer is 110 °
